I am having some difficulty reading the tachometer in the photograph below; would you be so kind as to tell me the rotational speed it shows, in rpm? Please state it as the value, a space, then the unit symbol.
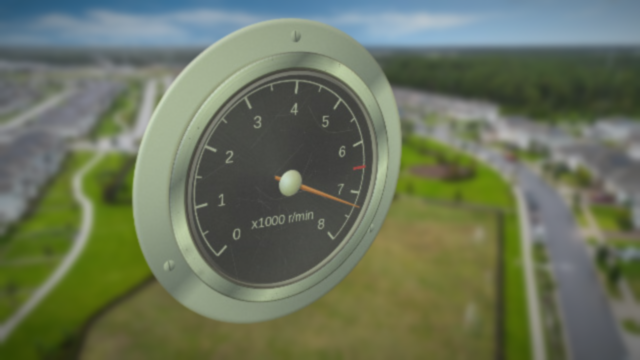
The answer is 7250 rpm
